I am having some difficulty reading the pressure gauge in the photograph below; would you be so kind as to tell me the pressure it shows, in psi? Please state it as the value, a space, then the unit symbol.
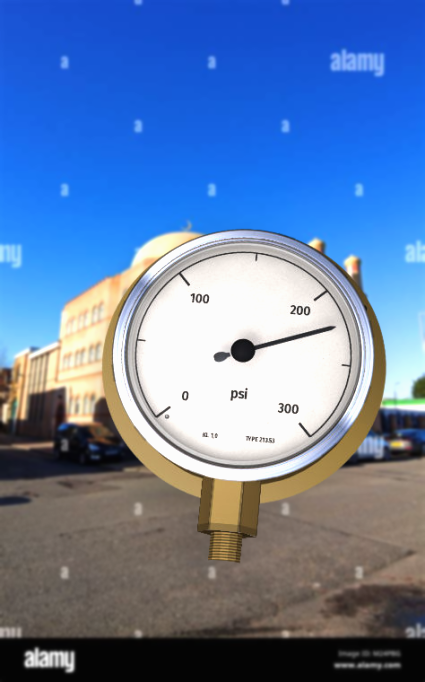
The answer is 225 psi
